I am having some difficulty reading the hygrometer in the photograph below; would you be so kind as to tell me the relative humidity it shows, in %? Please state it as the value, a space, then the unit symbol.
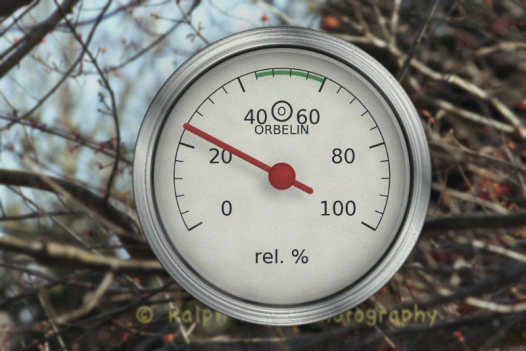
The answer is 24 %
